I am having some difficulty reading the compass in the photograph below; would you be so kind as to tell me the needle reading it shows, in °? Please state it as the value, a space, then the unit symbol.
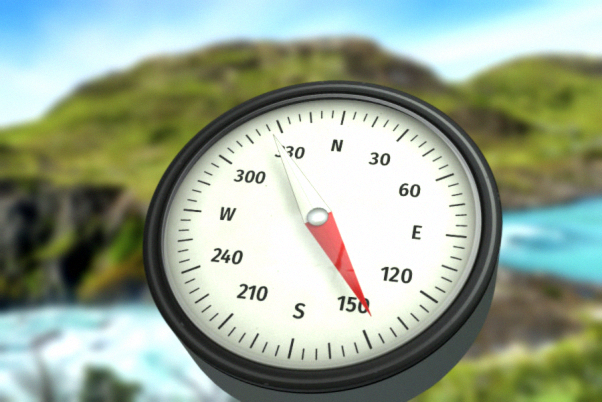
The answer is 145 °
